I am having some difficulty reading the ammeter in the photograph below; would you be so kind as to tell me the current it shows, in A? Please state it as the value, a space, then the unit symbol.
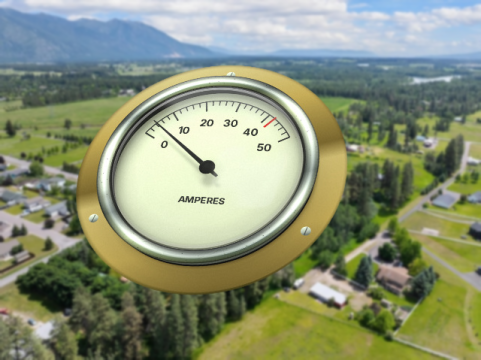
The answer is 4 A
